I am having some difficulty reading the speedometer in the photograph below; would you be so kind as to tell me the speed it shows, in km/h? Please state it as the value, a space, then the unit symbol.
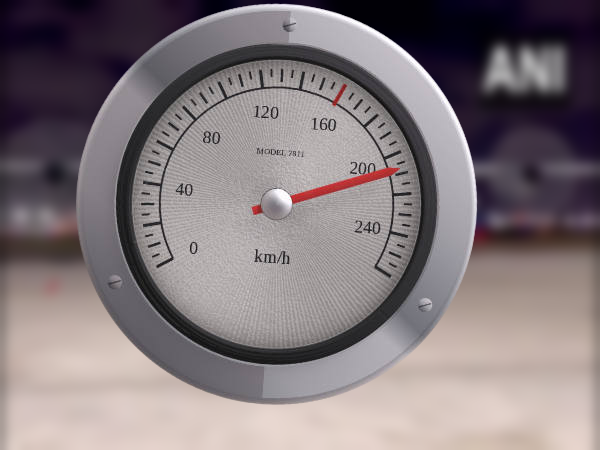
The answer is 207.5 km/h
